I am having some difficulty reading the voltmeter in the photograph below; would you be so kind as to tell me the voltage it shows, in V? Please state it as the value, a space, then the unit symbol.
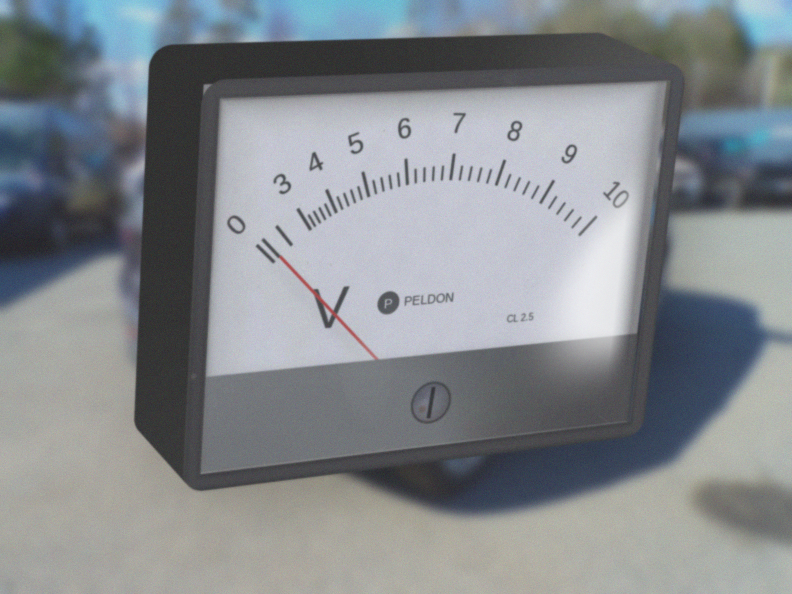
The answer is 1 V
